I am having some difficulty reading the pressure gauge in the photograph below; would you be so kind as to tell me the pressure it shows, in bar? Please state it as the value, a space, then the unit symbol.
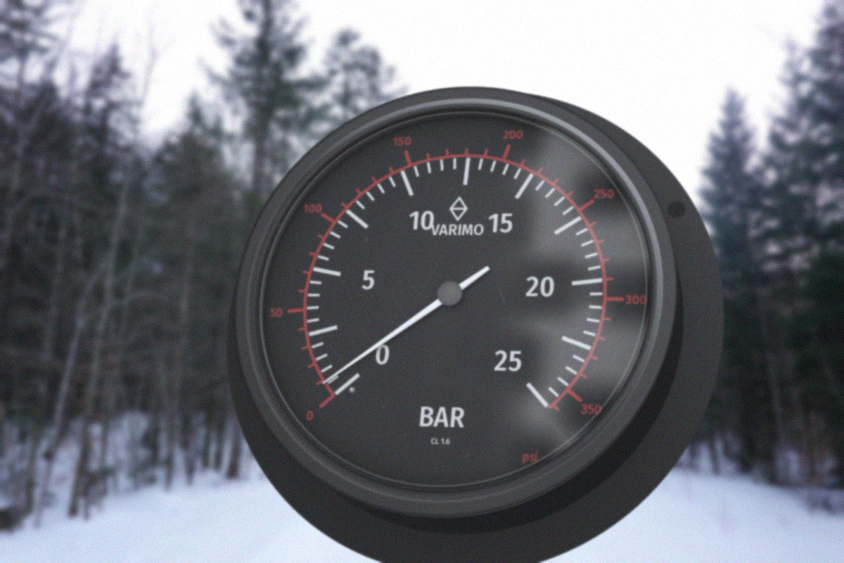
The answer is 0.5 bar
